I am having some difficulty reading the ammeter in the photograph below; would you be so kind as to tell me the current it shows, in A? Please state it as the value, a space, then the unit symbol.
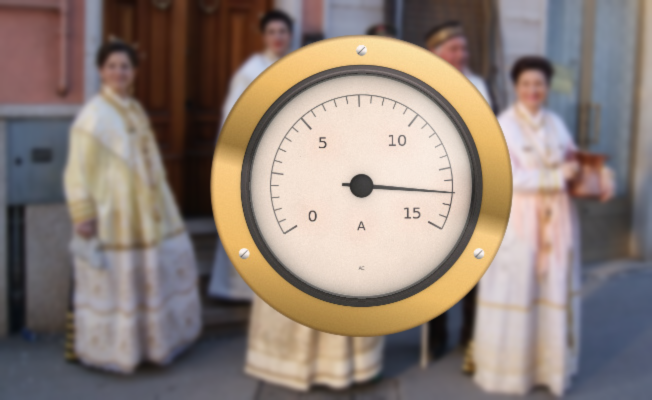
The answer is 13.5 A
